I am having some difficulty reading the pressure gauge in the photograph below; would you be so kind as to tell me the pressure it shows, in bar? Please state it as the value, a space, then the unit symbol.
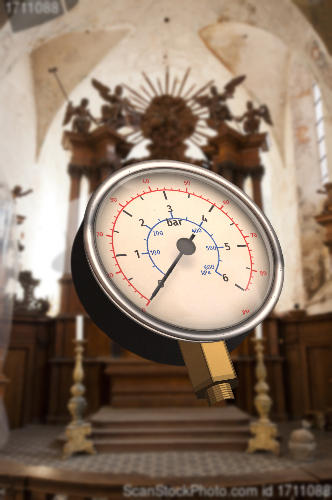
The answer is 0 bar
